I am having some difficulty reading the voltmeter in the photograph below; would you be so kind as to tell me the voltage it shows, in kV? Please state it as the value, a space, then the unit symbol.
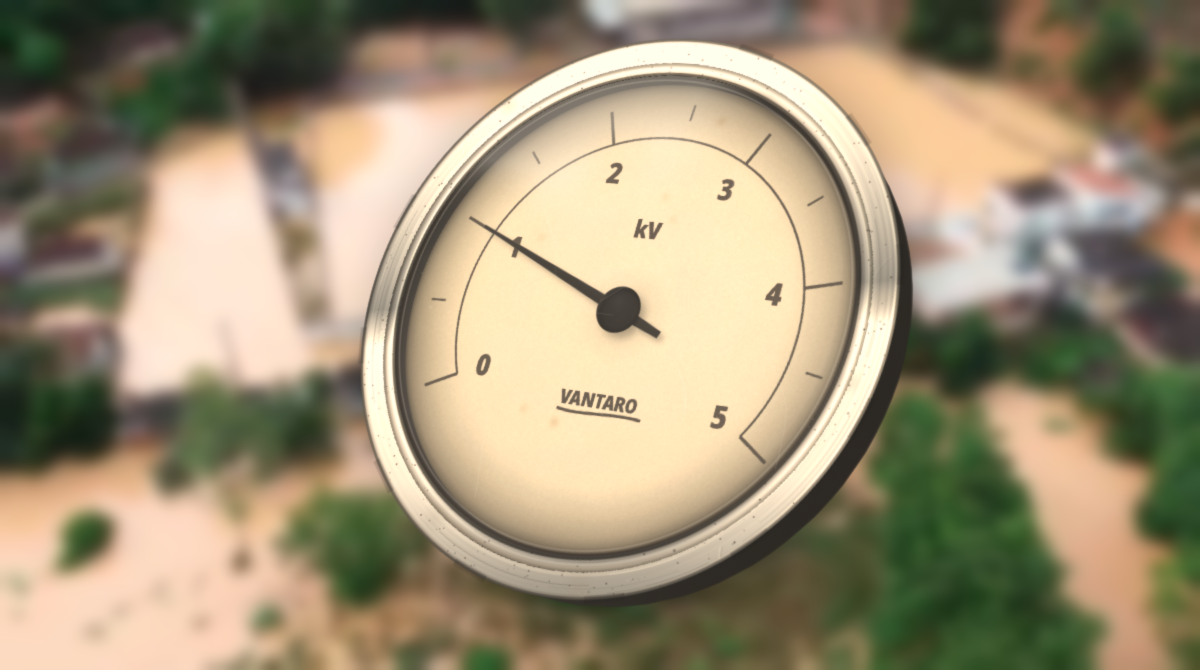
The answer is 1 kV
